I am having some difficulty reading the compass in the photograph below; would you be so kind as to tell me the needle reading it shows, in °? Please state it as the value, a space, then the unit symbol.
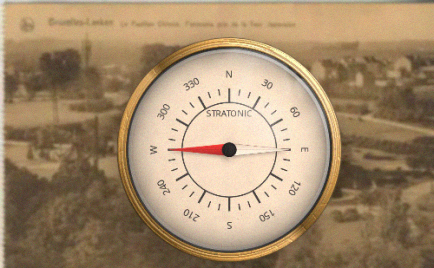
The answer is 270 °
